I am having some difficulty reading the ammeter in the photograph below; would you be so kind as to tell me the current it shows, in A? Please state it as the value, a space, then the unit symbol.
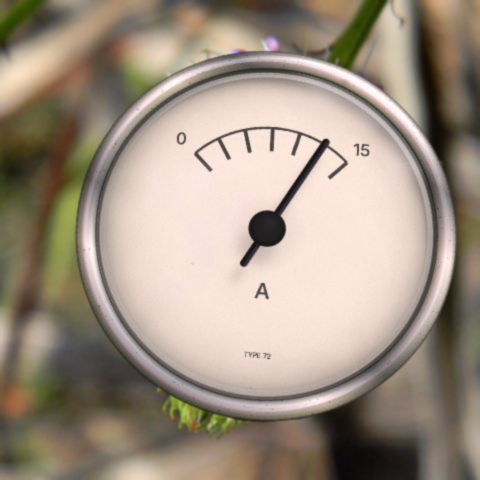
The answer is 12.5 A
